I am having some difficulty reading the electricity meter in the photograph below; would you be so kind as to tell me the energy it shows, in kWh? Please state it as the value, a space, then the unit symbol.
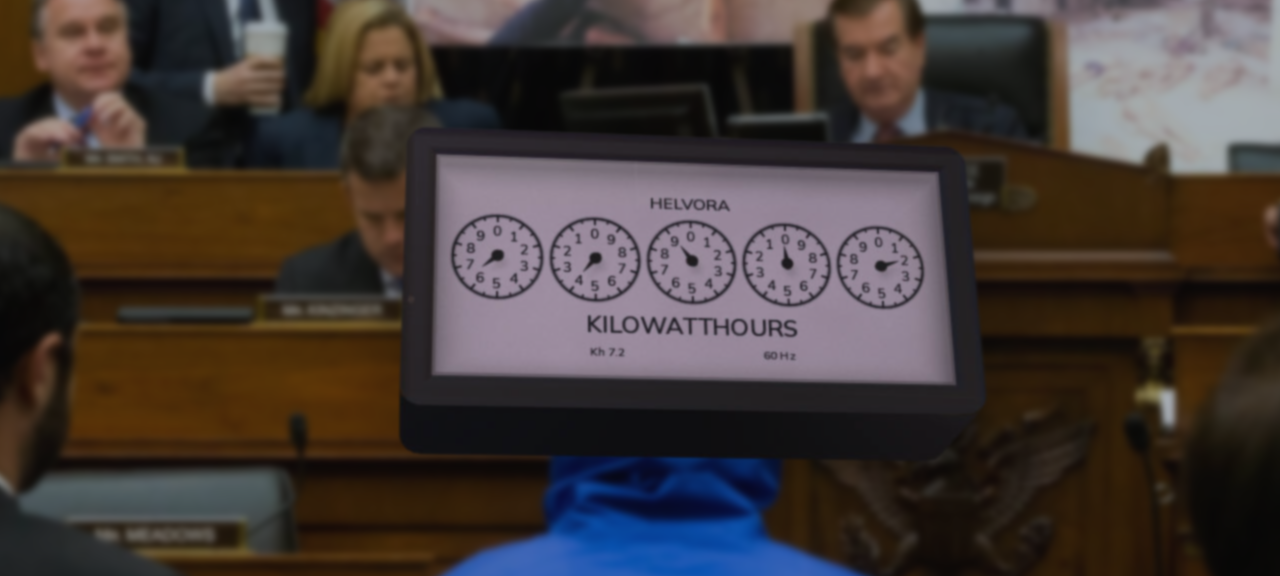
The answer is 63902 kWh
